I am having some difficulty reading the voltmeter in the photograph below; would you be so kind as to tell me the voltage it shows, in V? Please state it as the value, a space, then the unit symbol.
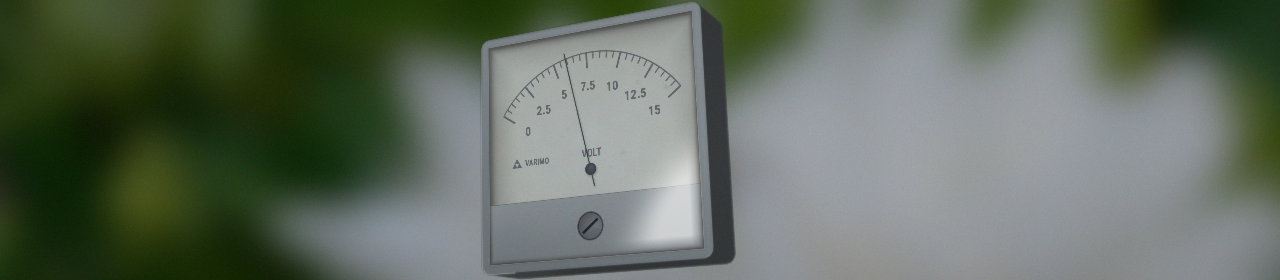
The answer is 6 V
